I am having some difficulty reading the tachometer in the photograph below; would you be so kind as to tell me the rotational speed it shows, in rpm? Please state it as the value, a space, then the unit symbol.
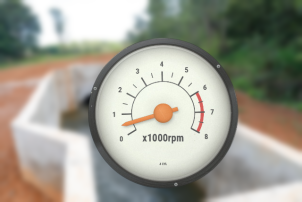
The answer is 500 rpm
